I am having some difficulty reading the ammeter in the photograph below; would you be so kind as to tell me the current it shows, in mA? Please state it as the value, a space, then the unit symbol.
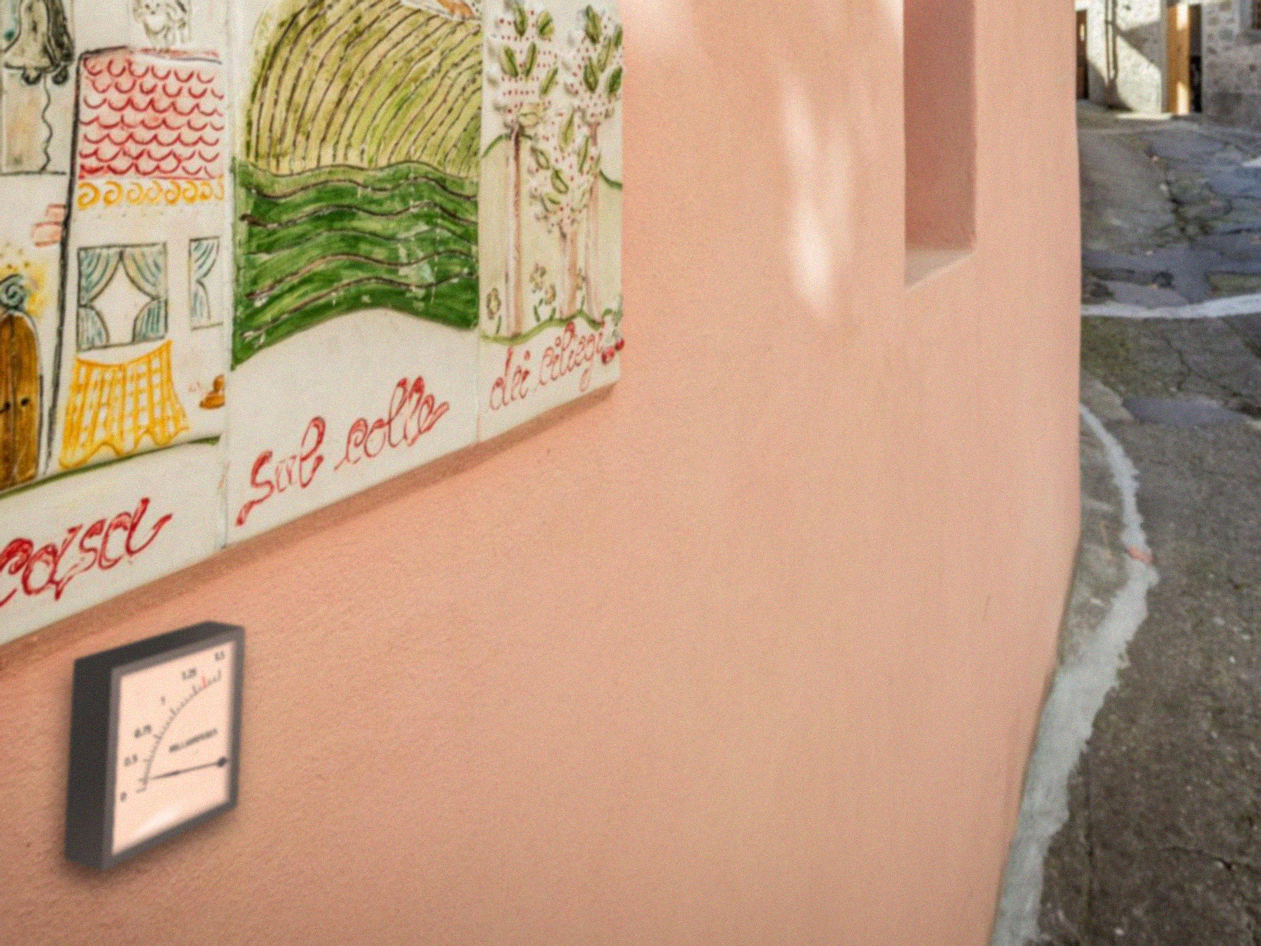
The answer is 0.25 mA
